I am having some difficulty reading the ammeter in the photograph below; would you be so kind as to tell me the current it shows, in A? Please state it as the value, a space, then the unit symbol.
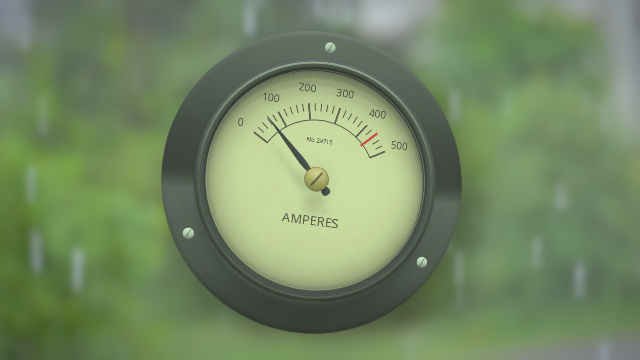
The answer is 60 A
